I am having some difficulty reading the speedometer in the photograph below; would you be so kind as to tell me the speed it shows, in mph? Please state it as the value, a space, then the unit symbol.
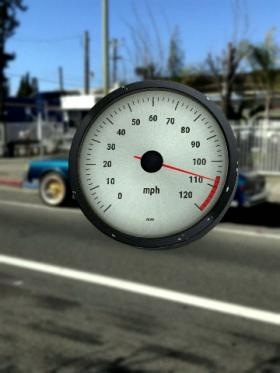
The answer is 108 mph
